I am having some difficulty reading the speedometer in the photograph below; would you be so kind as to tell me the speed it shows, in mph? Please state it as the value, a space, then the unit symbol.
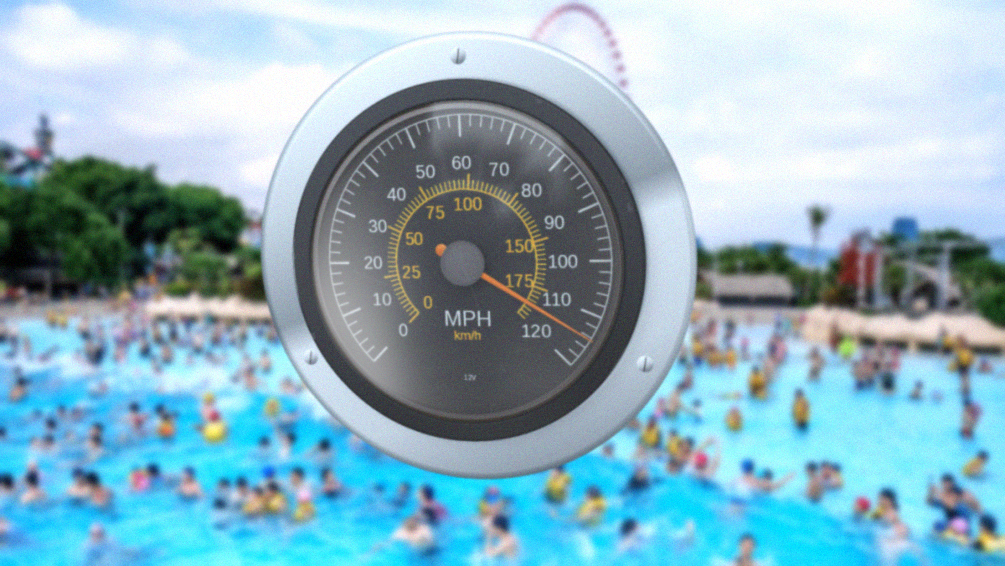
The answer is 114 mph
